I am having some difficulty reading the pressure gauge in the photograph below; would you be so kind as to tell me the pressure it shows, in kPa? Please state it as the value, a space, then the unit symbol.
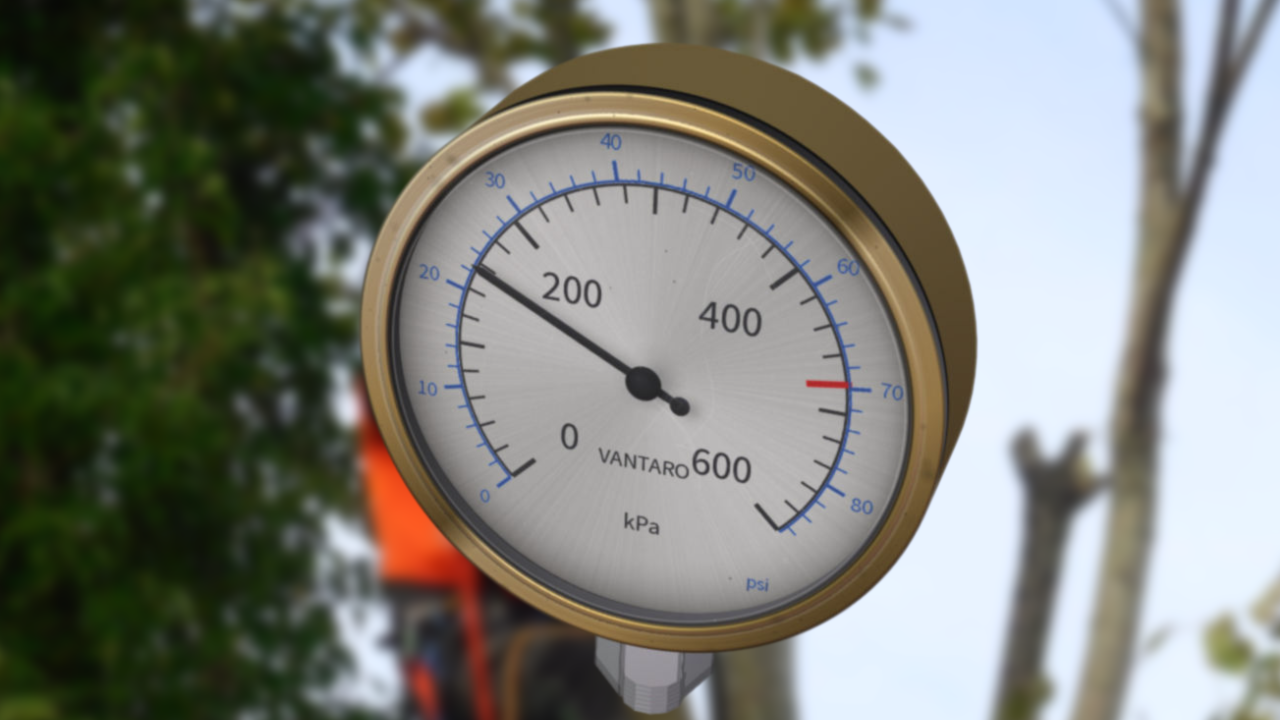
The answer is 160 kPa
